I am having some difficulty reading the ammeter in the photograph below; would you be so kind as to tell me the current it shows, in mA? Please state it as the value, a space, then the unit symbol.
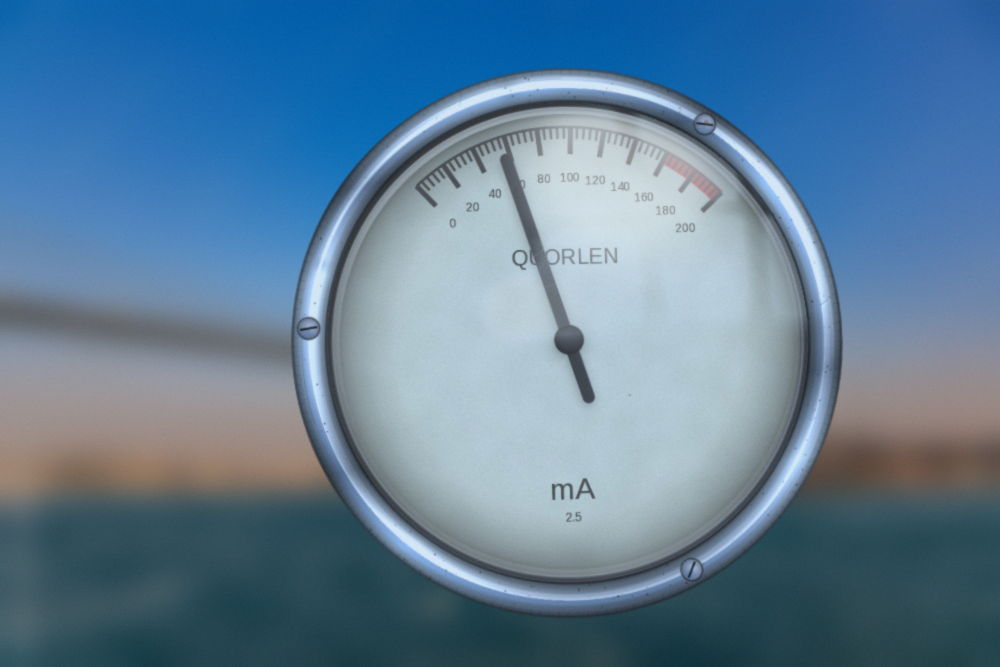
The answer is 56 mA
